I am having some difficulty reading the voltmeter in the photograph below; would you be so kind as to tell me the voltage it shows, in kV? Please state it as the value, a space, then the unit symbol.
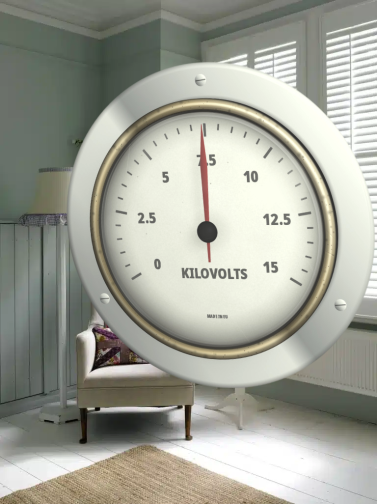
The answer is 7.5 kV
